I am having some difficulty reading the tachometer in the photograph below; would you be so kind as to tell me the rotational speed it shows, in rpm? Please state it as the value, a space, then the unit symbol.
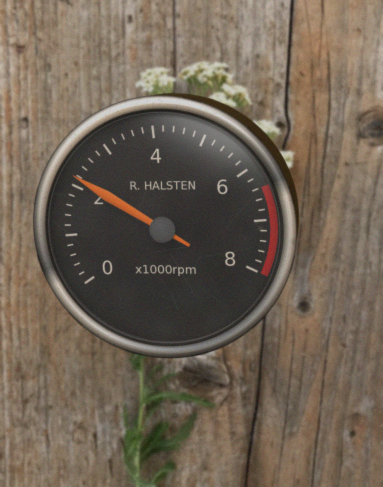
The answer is 2200 rpm
